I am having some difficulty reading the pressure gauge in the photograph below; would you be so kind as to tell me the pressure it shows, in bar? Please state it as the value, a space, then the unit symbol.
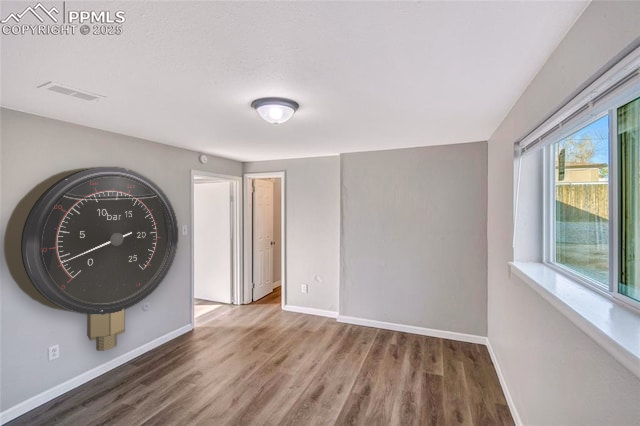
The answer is 2 bar
